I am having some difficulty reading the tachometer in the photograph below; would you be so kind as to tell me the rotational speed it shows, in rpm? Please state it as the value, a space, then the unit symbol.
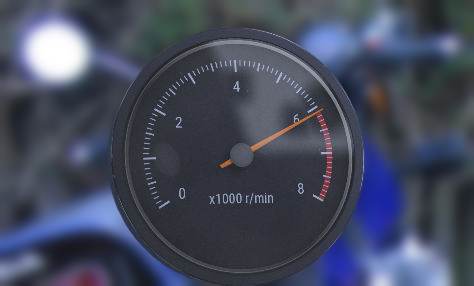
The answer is 6100 rpm
